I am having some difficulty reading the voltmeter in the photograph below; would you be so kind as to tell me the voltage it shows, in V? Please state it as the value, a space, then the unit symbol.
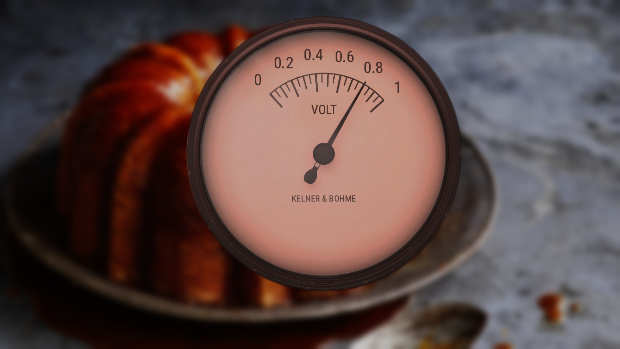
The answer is 0.8 V
